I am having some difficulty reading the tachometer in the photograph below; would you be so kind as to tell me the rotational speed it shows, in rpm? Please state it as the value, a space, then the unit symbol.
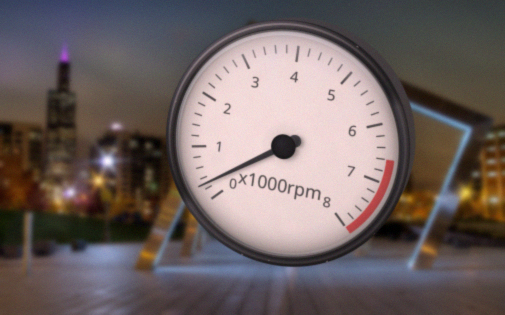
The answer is 300 rpm
